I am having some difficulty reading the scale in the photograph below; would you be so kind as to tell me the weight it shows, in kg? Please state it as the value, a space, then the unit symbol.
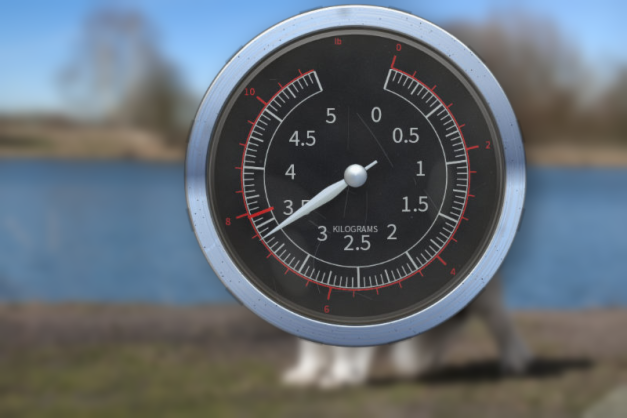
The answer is 3.4 kg
